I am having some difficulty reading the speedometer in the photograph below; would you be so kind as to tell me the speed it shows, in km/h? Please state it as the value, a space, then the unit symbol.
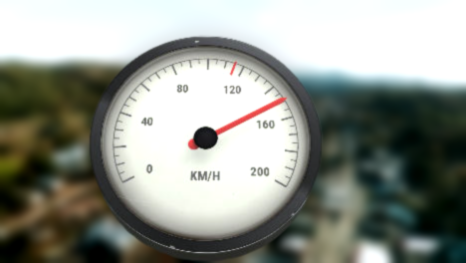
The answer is 150 km/h
